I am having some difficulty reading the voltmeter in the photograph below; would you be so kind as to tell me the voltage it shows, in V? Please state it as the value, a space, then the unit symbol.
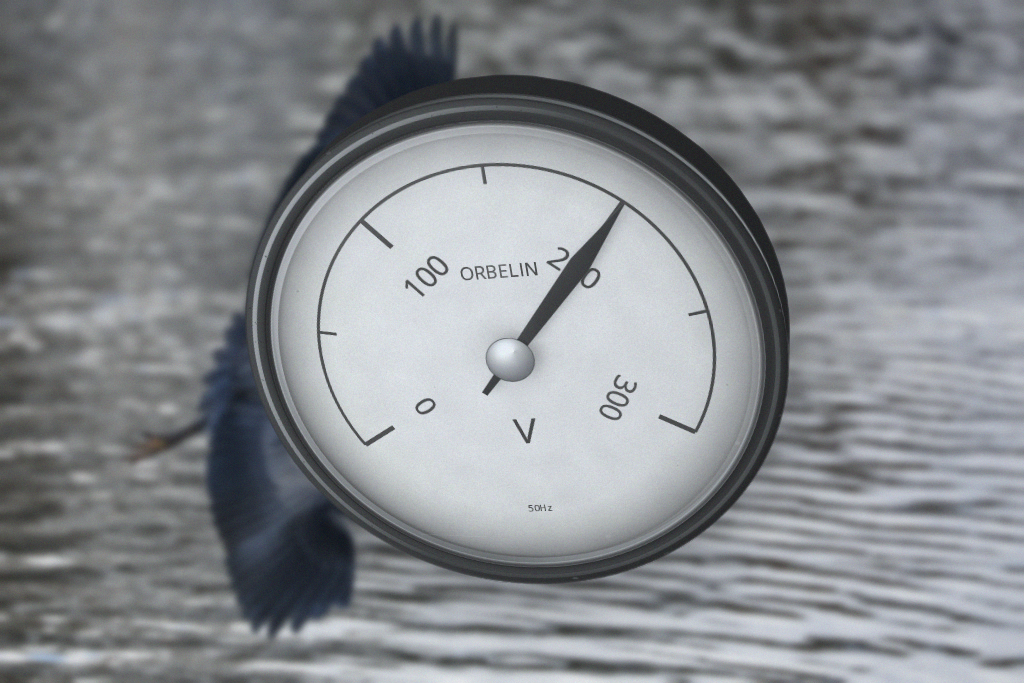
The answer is 200 V
